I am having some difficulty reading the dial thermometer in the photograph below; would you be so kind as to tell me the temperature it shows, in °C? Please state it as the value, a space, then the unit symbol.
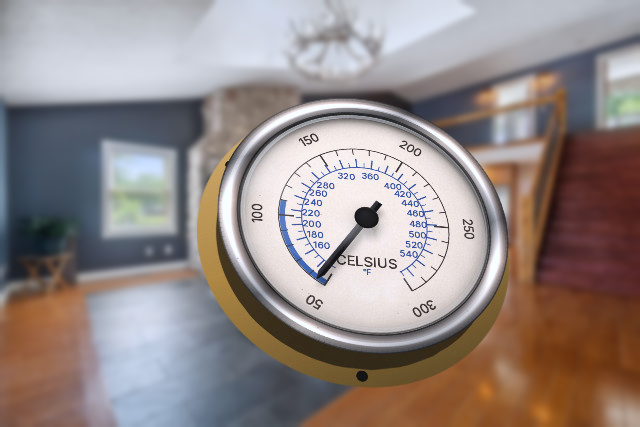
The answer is 55 °C
